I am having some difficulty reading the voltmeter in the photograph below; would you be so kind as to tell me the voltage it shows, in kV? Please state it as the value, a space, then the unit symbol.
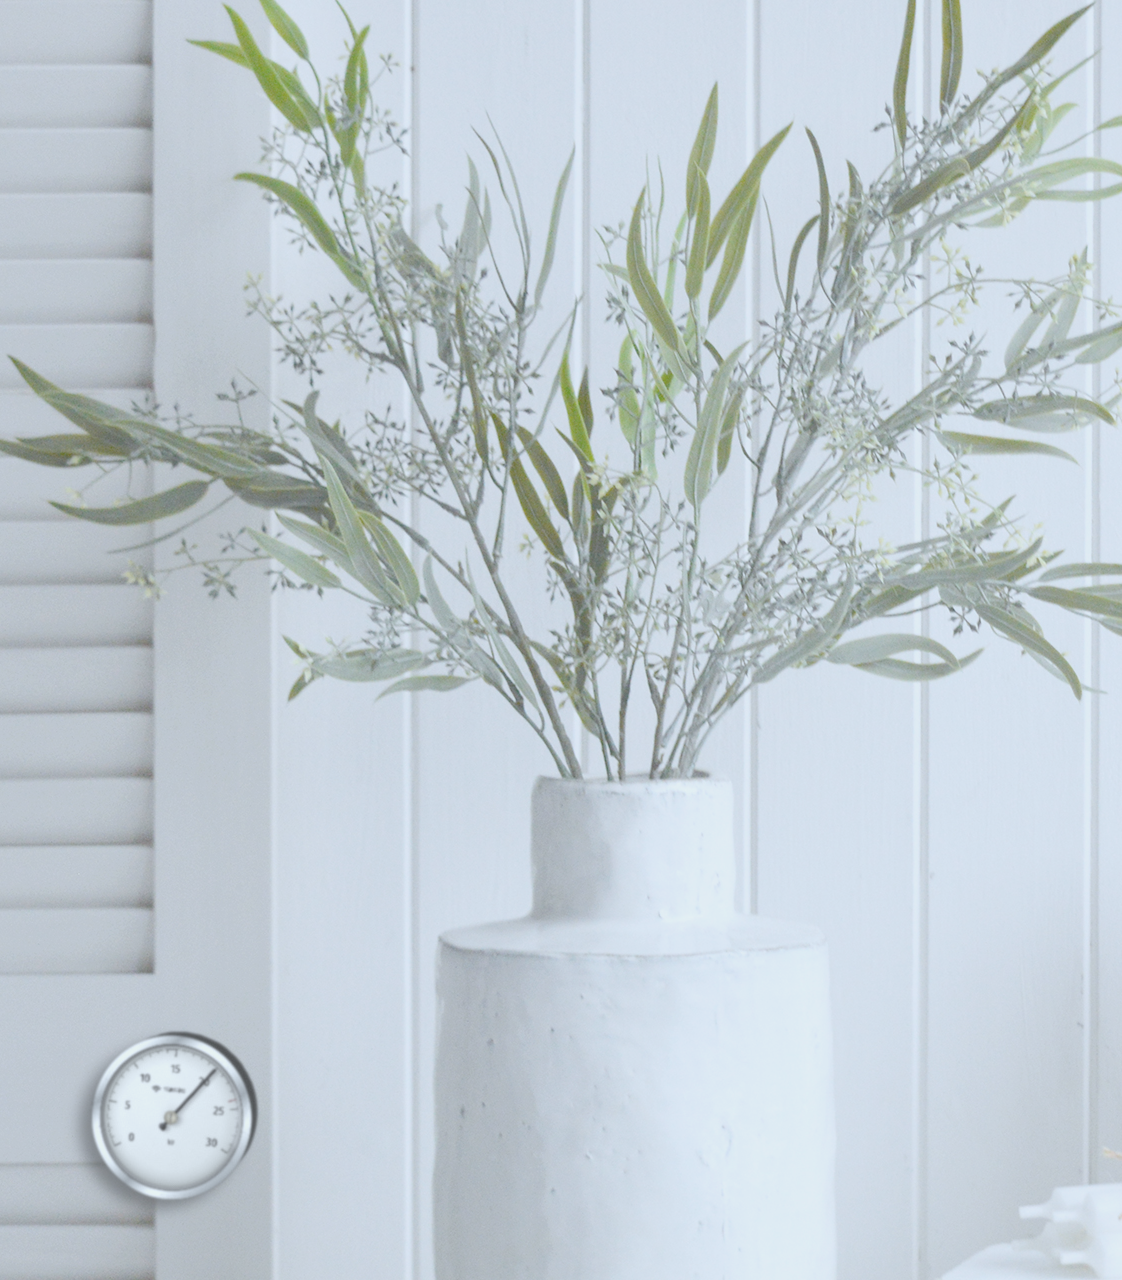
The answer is 20 kV
